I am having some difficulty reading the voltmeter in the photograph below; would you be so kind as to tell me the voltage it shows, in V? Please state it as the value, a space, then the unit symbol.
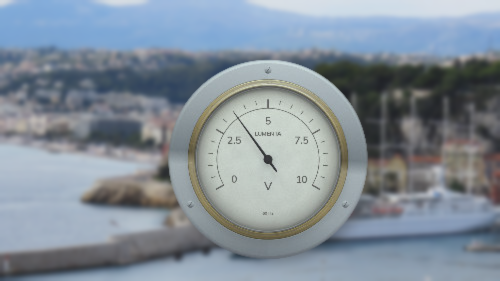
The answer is 3.5 V
